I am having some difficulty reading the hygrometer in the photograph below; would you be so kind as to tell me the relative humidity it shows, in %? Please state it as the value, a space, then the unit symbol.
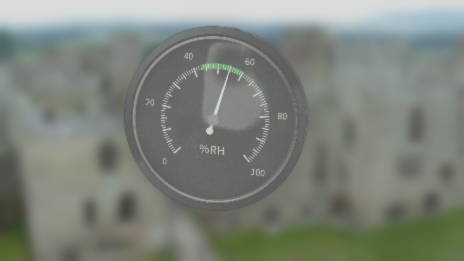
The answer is 55 %
